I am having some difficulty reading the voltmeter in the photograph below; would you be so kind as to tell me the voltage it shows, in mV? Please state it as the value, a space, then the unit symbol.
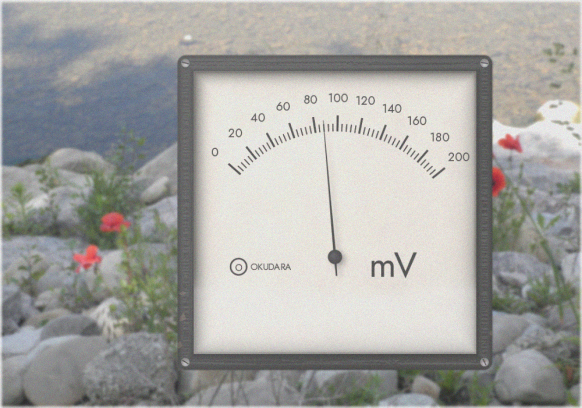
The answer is 88 mV
